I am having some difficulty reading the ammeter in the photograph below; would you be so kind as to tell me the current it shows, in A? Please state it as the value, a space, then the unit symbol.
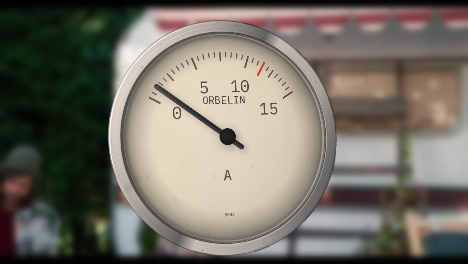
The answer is 1 A
